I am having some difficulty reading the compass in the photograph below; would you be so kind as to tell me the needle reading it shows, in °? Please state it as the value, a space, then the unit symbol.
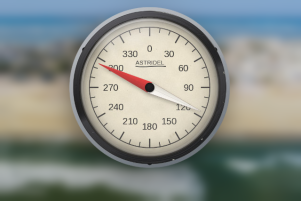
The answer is 295 °
